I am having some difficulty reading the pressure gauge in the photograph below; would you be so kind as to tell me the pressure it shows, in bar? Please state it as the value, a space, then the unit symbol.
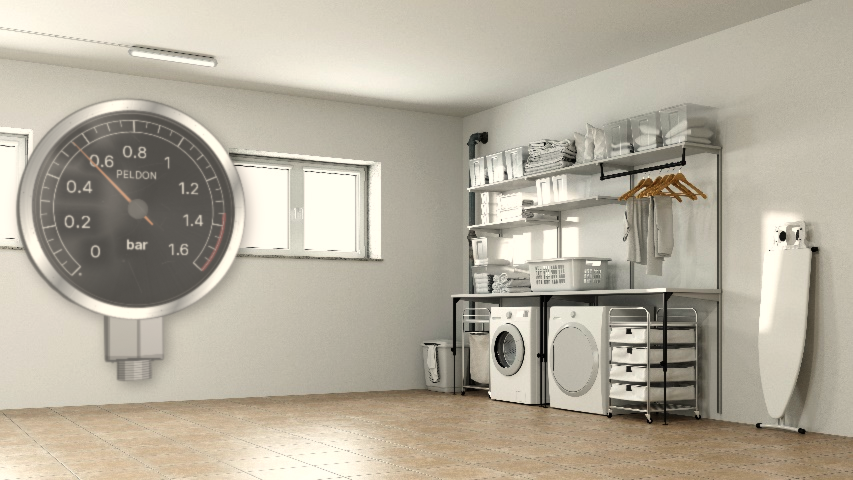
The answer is 0.55 bar
